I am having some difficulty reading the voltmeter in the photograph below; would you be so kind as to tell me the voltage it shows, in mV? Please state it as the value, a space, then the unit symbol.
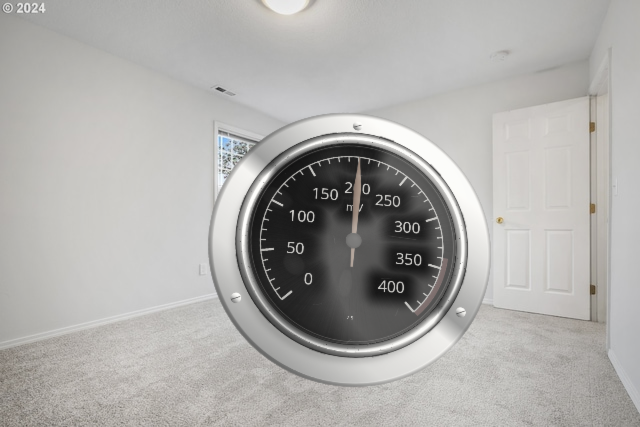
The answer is 200 mV
